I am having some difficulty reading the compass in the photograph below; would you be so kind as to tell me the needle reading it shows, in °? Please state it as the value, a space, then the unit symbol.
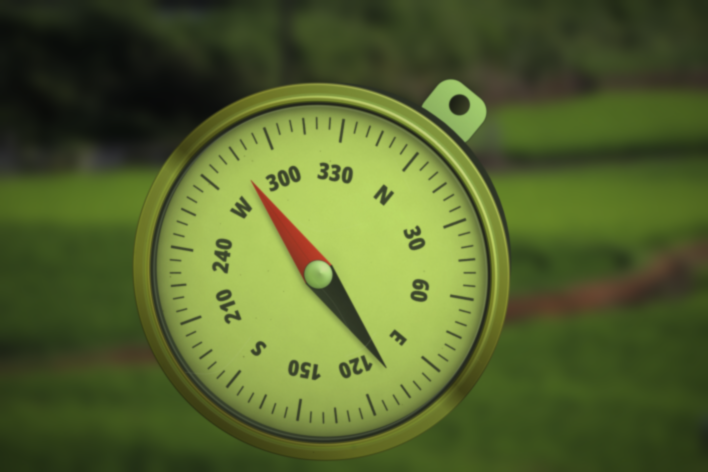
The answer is 285 °
